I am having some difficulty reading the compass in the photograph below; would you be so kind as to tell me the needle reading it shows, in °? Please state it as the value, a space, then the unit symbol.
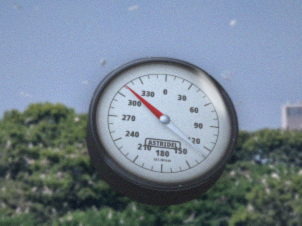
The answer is 310 °
